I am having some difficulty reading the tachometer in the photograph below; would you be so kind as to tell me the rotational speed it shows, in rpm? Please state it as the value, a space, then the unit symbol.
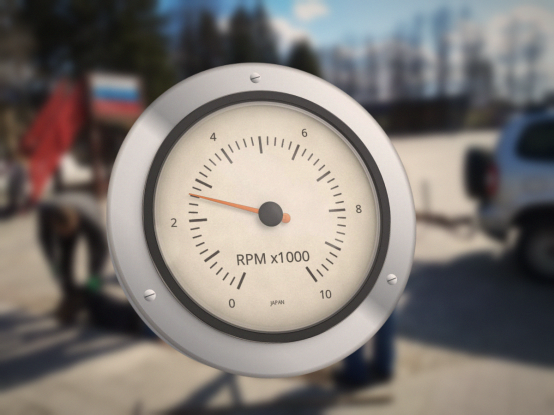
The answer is 2600 rpm
